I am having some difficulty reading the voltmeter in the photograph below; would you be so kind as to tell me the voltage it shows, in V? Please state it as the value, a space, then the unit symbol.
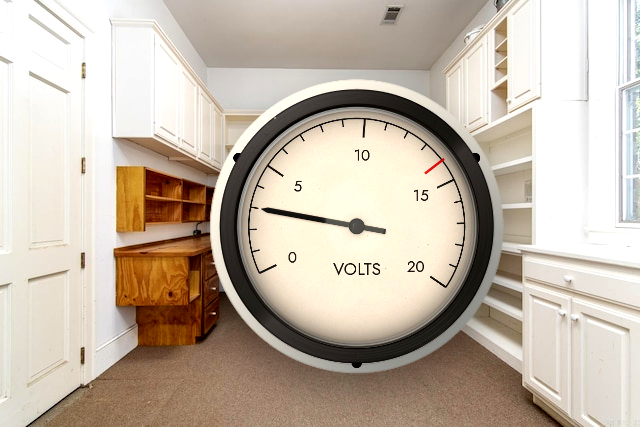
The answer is 3 V
